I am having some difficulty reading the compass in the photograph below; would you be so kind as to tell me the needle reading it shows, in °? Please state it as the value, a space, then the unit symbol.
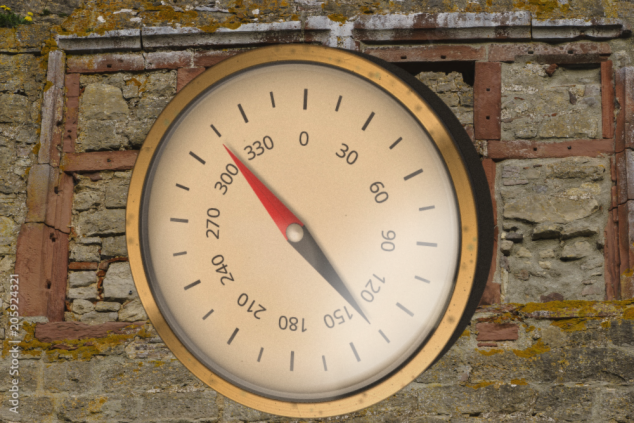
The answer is 315 °
